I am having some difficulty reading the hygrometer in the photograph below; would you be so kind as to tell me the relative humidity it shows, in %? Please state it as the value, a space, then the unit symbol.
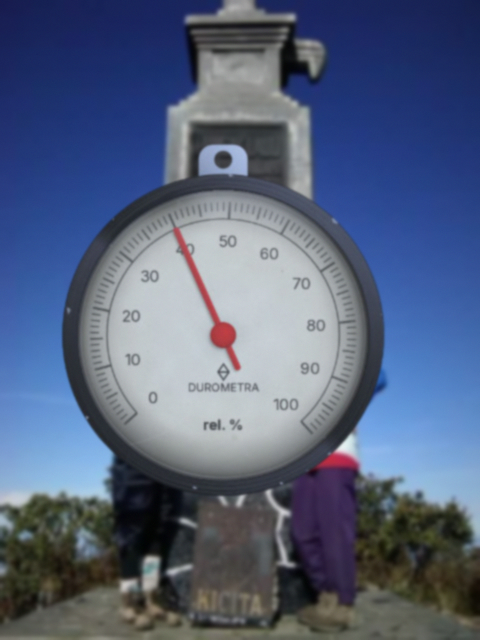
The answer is 40 %
